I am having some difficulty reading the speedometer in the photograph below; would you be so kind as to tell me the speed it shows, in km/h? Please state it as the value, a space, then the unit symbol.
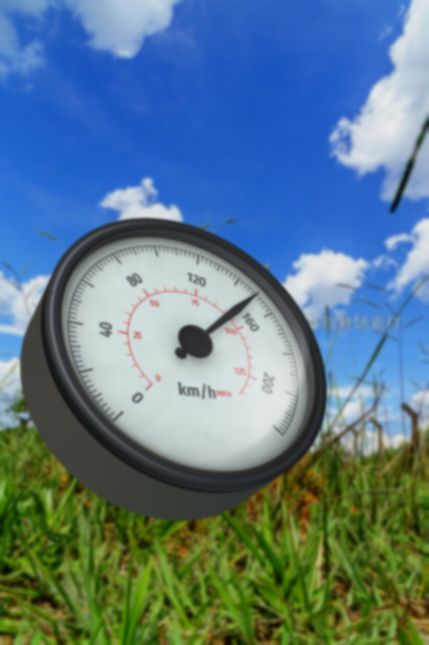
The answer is 150 km/h
